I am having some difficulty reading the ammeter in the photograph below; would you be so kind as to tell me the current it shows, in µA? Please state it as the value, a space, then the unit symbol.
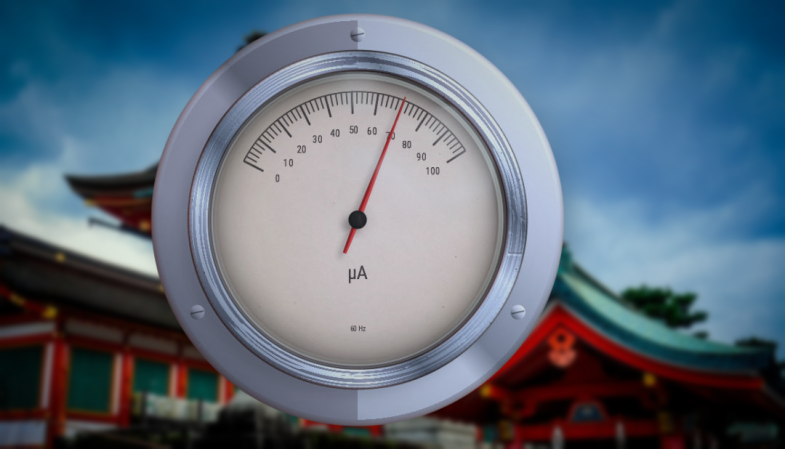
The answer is 70 µA
